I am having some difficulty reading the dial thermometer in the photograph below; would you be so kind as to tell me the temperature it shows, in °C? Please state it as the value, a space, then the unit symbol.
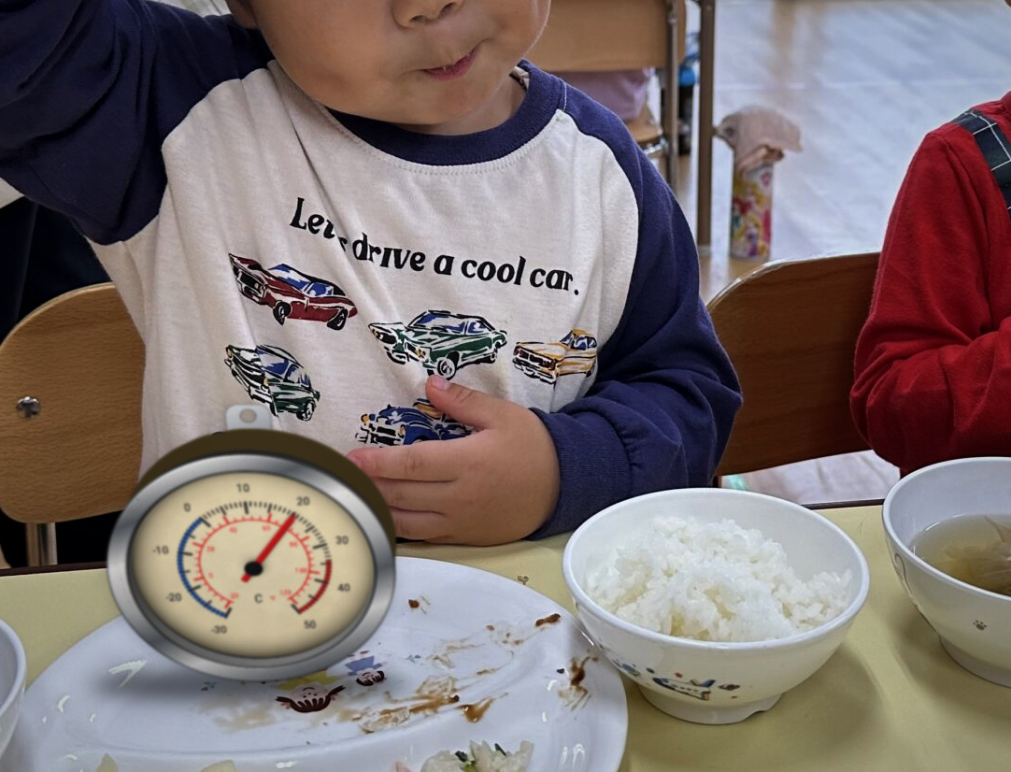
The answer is 20 °C
